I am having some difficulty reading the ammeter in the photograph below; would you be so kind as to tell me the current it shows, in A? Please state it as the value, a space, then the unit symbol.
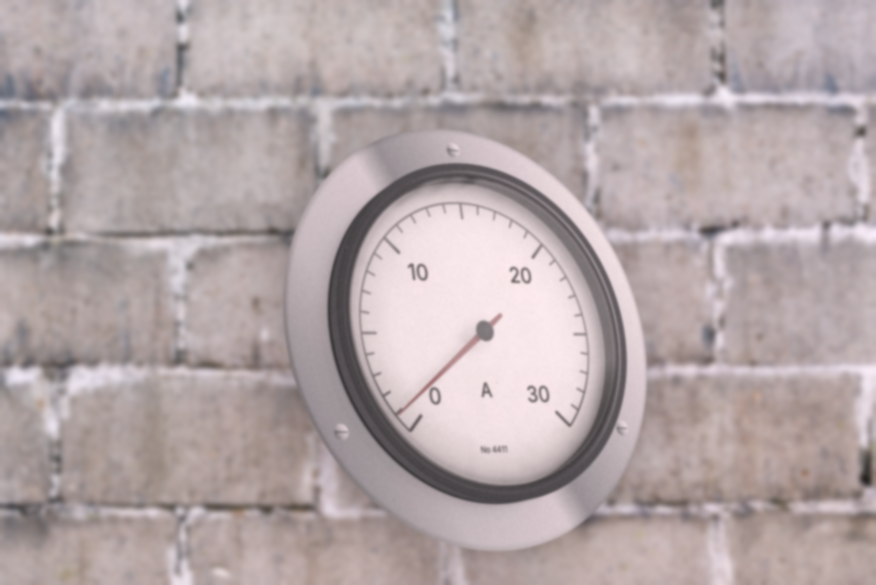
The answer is 1 A
